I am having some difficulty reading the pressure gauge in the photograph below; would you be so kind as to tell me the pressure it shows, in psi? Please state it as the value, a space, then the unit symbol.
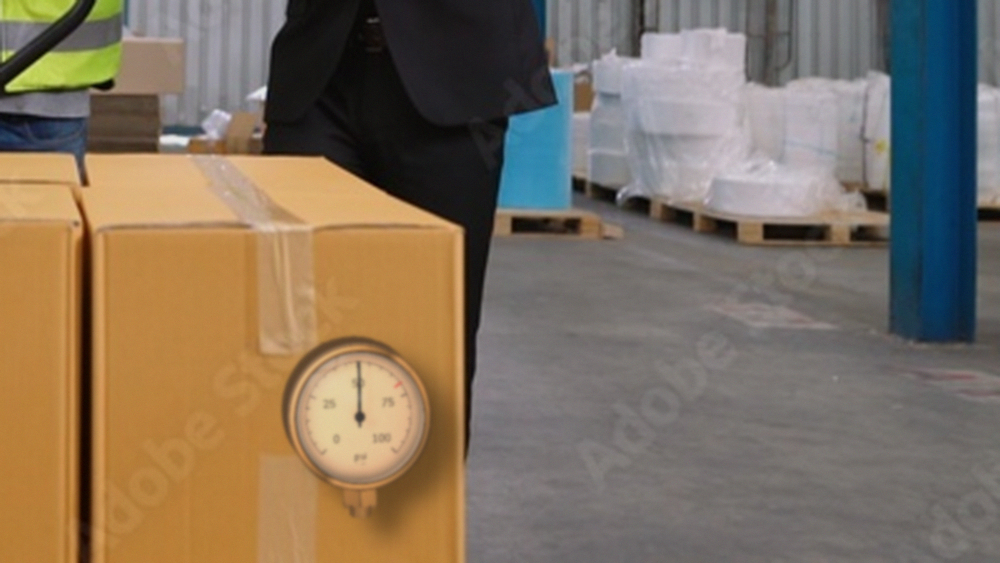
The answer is 50 psi
